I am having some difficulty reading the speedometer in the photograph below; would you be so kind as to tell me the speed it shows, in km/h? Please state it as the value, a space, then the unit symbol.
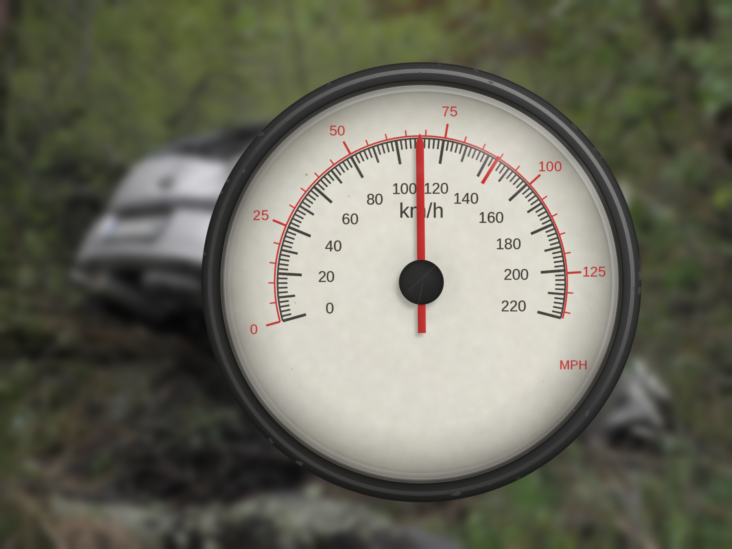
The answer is 110 km/h
